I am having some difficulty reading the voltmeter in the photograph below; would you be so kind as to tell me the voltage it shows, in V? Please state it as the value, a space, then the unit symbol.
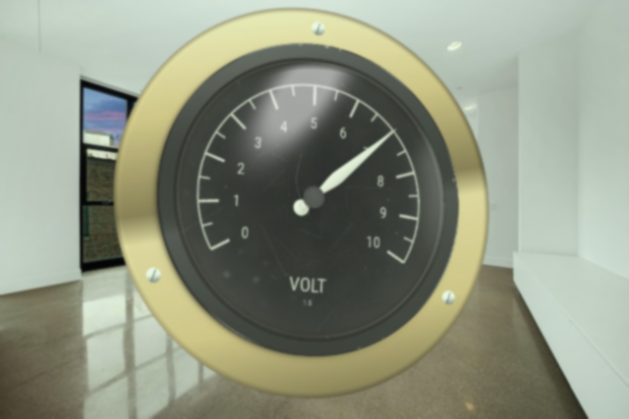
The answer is 7 V
